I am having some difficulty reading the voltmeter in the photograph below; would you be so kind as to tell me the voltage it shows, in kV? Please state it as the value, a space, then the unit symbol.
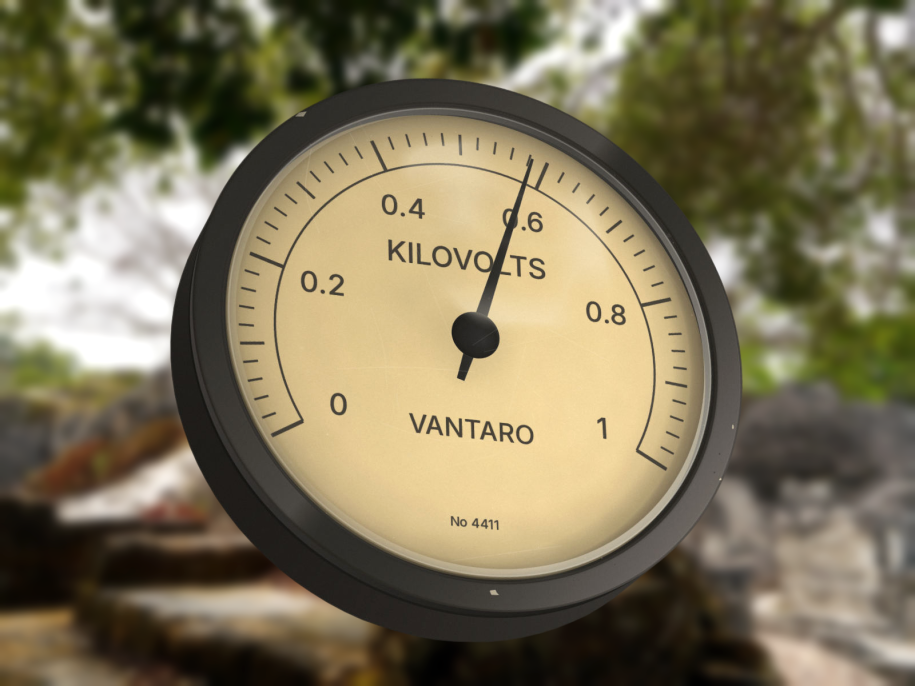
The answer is 0.58 kV
